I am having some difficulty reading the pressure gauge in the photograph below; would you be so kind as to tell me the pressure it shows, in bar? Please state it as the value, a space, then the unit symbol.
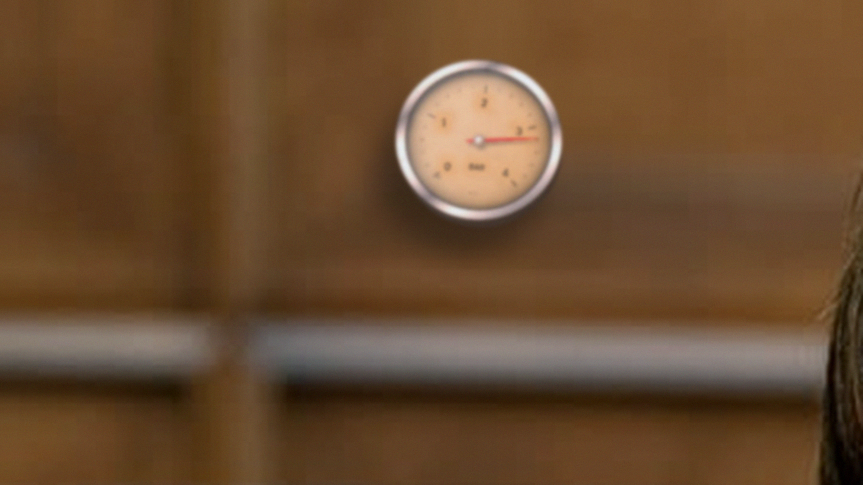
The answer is 3.2 bar
